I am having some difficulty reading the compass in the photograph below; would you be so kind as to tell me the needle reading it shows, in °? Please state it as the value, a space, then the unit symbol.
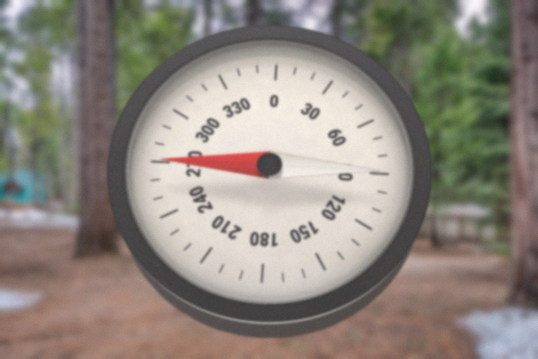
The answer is 270 °
